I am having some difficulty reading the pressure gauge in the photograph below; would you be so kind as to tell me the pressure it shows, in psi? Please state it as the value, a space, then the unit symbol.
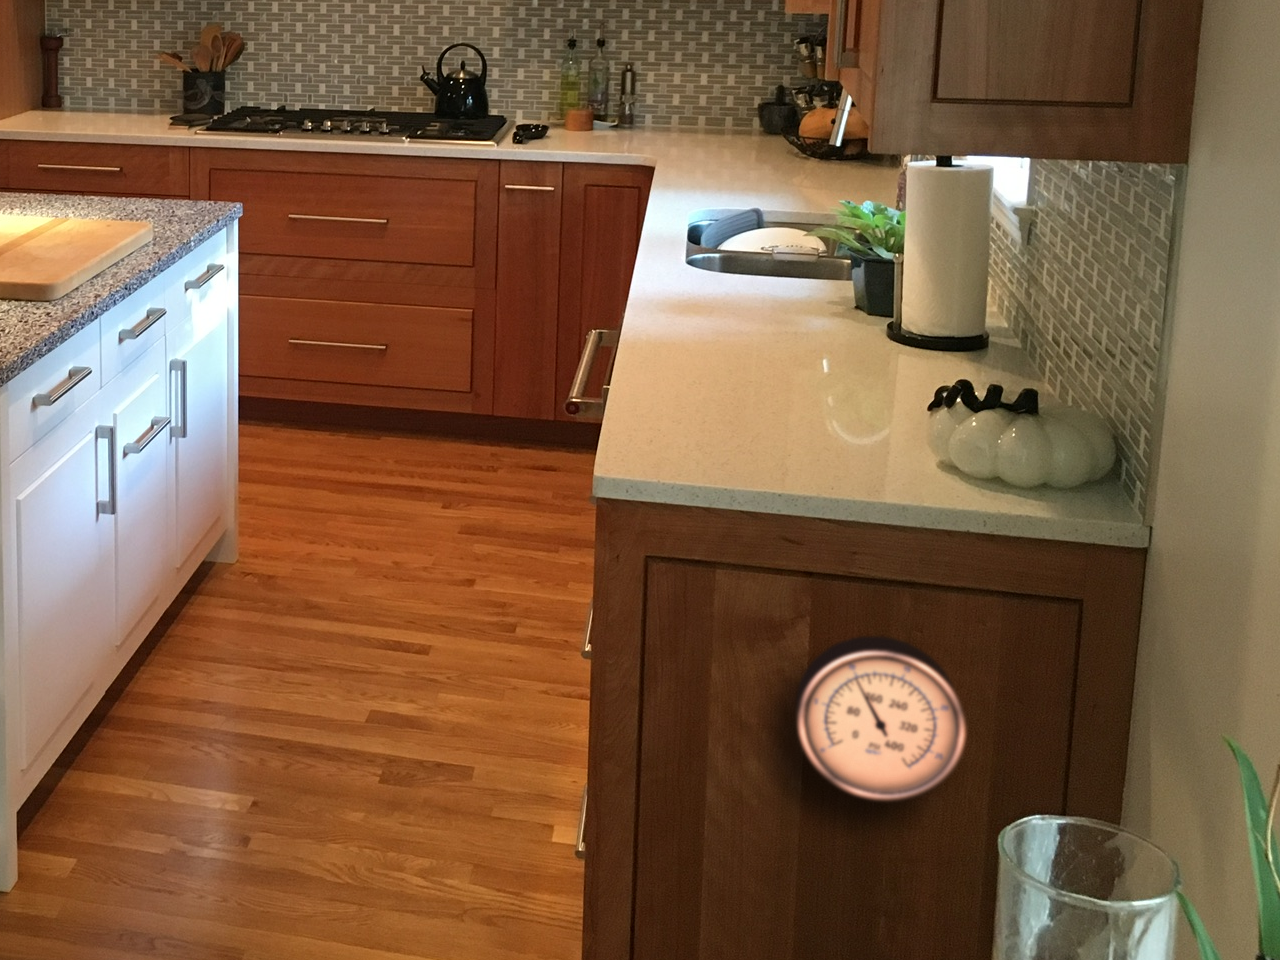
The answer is 140 psi
